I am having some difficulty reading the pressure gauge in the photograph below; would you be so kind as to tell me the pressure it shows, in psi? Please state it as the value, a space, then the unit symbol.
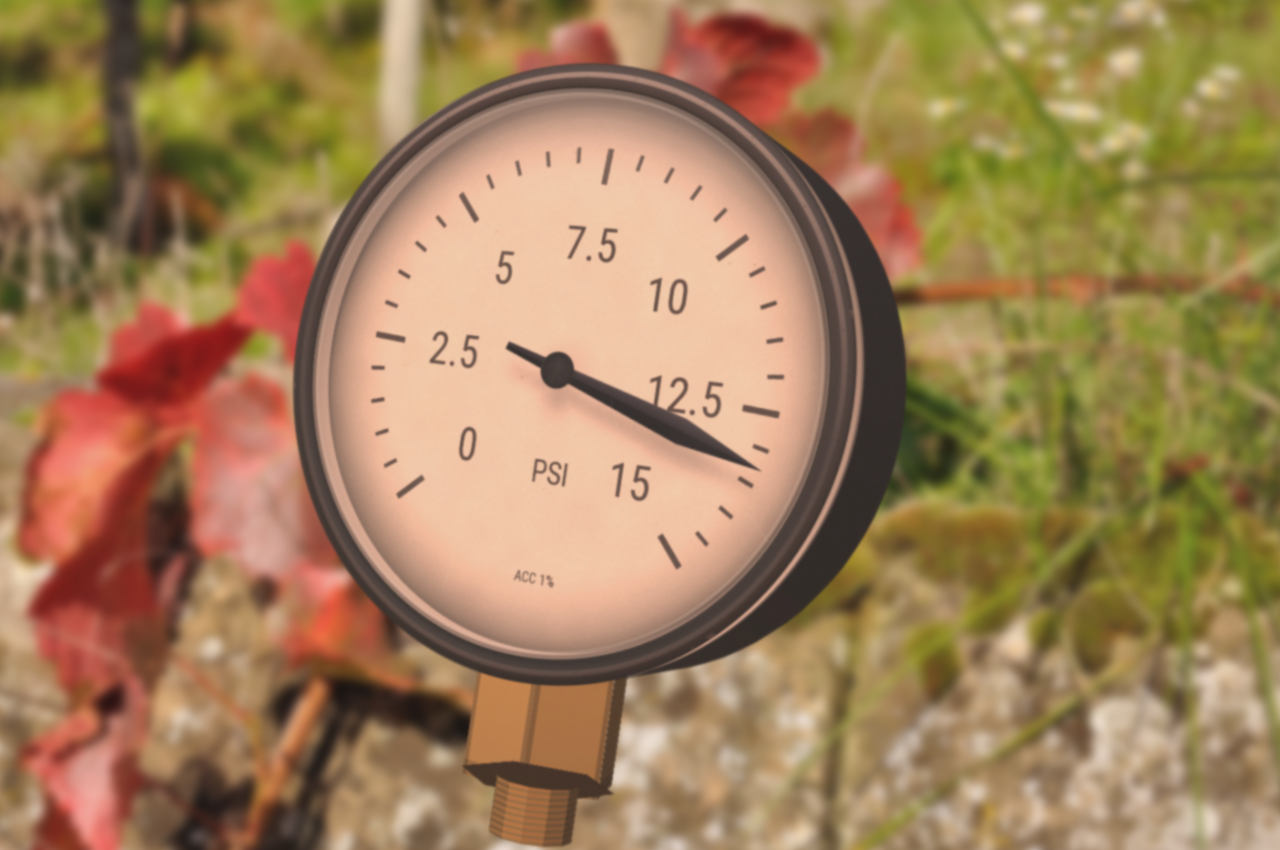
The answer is 13.25 psi
